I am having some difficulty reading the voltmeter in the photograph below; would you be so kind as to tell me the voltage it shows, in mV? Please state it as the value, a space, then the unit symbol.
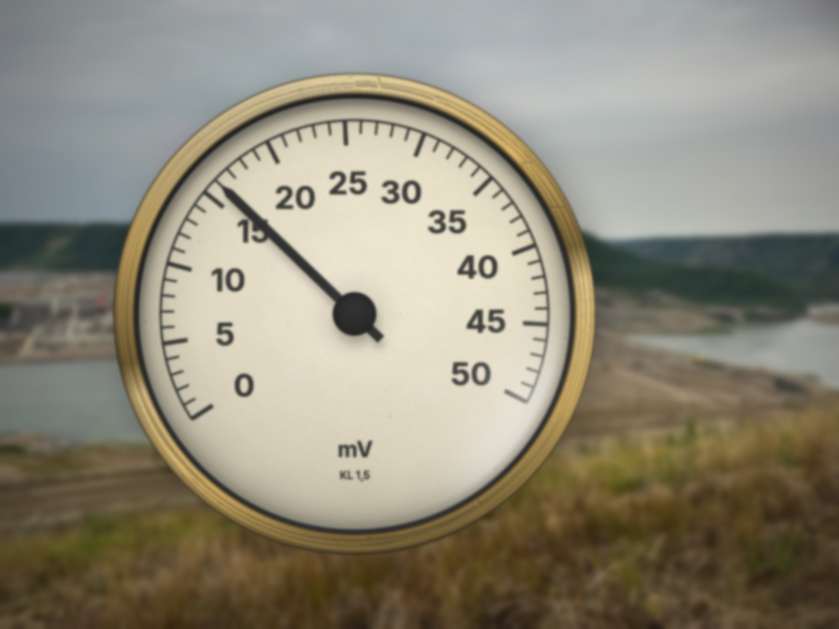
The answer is 16 mV
